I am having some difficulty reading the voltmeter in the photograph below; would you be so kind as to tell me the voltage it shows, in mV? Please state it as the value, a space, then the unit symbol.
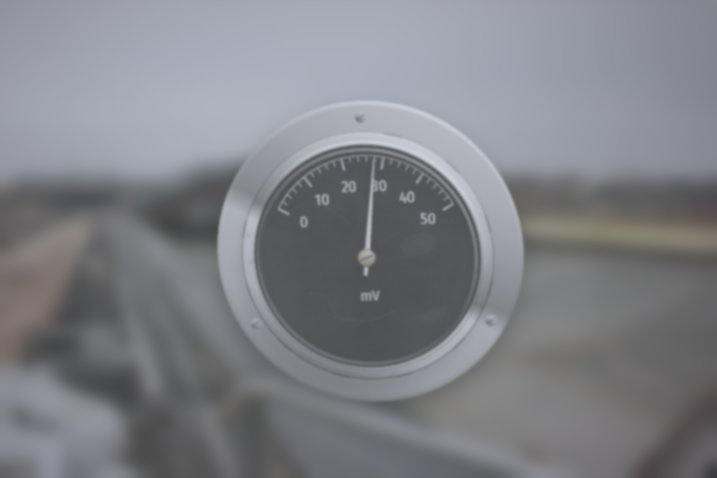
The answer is 28 mV
